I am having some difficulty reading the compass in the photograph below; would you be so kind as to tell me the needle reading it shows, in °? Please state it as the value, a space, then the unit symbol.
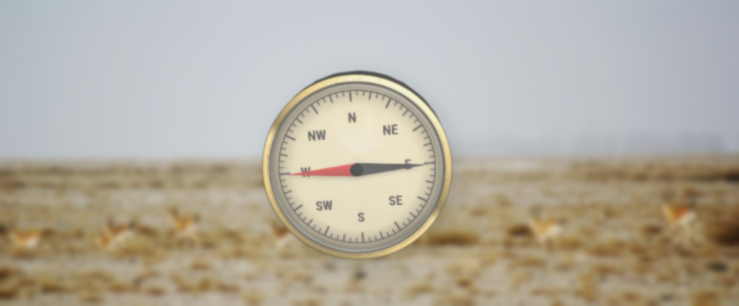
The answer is 270 °
